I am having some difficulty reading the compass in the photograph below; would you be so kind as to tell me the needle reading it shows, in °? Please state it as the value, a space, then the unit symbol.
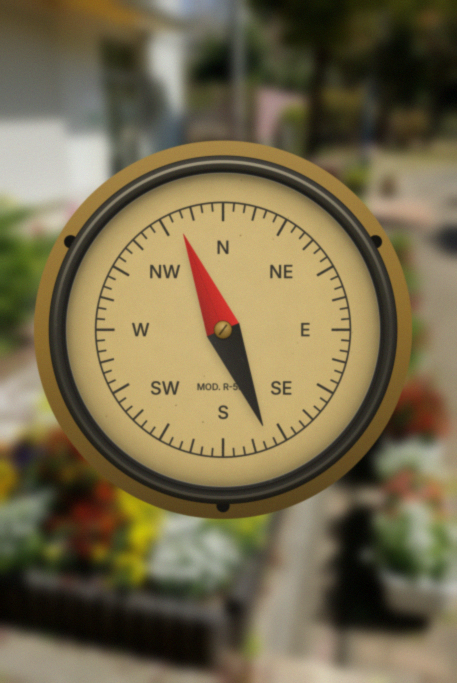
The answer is 337.5 °
